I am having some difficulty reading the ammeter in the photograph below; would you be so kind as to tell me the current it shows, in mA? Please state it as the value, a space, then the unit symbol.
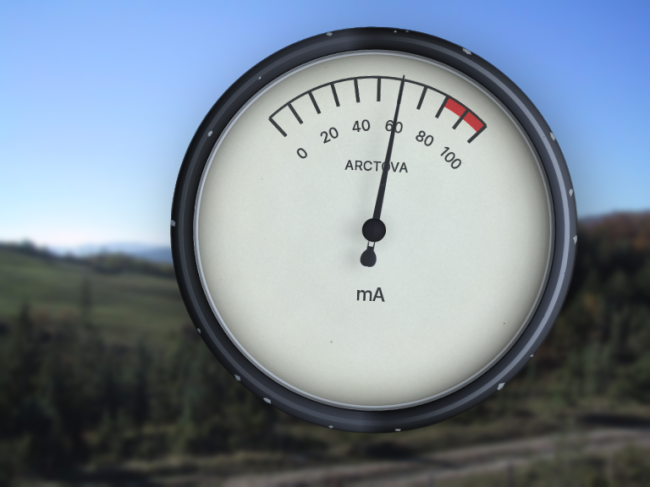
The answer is 60 mA
